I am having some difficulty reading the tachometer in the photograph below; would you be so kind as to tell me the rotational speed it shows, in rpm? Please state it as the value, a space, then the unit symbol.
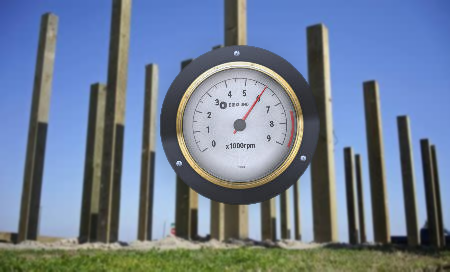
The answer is 6000 rpm
